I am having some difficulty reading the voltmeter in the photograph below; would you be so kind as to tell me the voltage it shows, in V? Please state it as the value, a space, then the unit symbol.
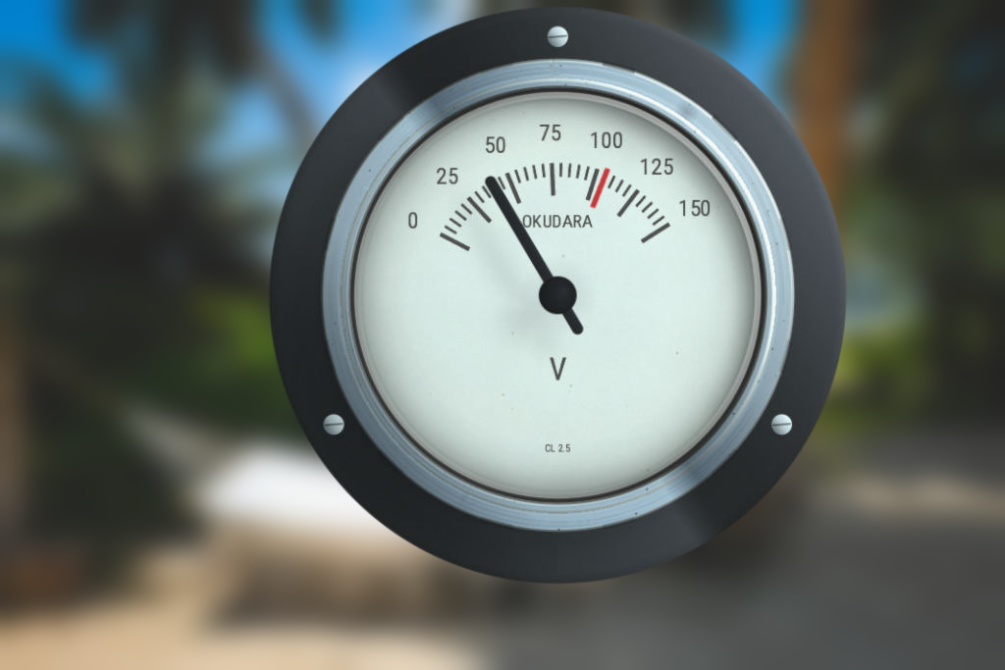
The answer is 40 V
